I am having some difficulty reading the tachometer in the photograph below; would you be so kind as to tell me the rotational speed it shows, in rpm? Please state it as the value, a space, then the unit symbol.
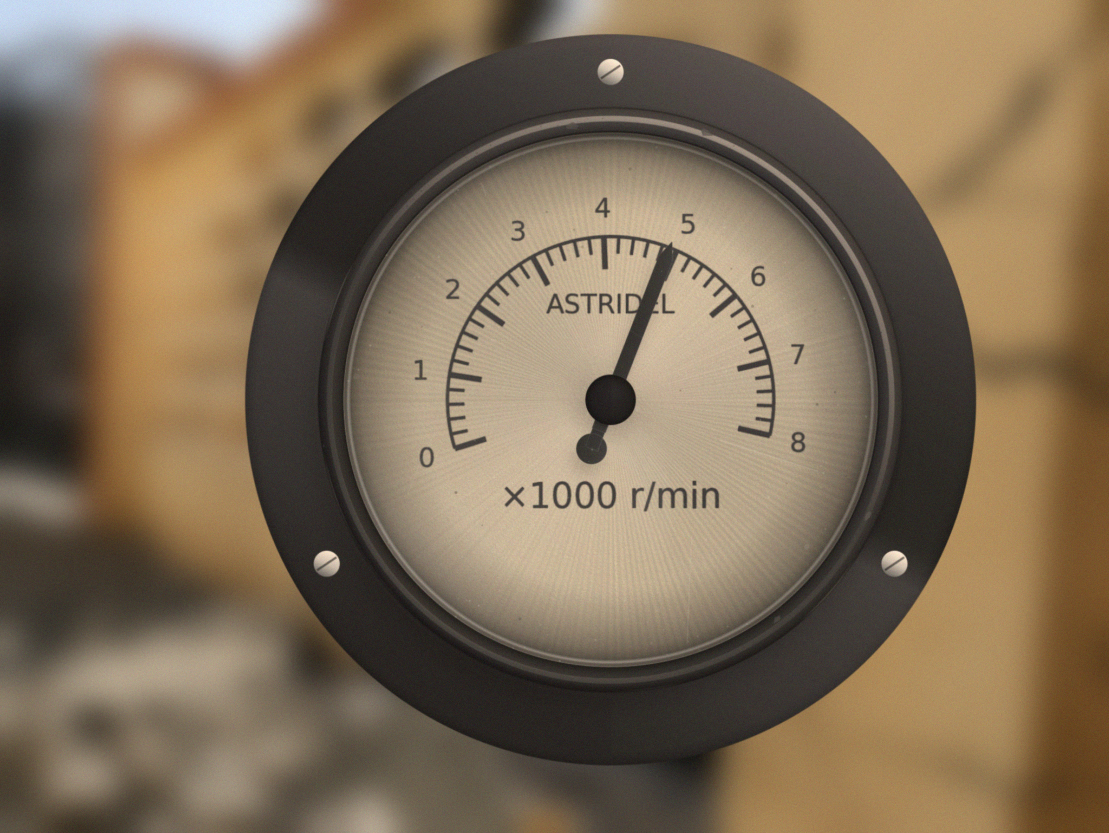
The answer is 4900 rpm
